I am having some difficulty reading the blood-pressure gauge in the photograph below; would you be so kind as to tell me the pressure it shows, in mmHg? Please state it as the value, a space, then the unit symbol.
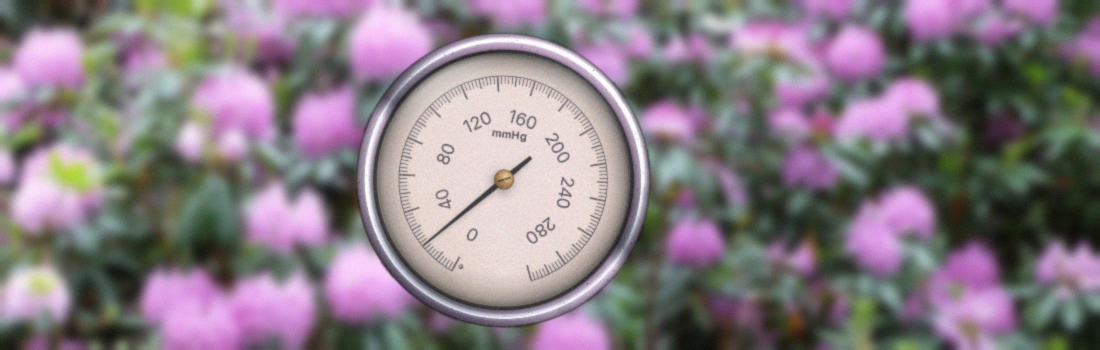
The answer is 20 mmHg
